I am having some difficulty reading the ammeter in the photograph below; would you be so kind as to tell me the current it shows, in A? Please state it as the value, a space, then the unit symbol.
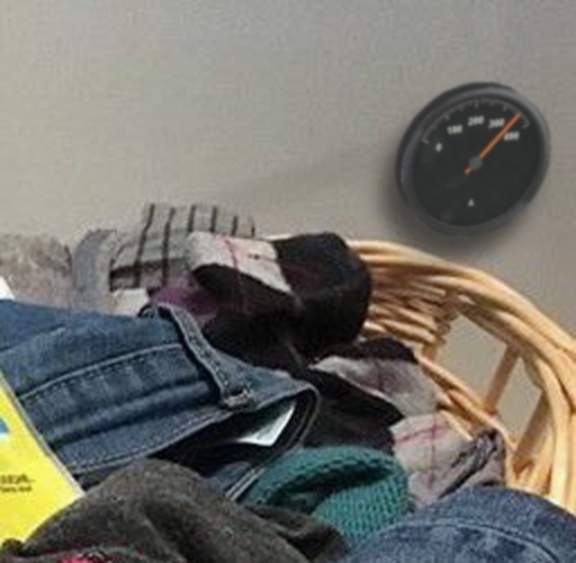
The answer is 350 A
